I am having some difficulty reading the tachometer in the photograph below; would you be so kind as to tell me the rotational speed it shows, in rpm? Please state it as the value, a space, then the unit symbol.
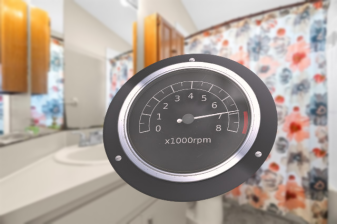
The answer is 7000 rpm
